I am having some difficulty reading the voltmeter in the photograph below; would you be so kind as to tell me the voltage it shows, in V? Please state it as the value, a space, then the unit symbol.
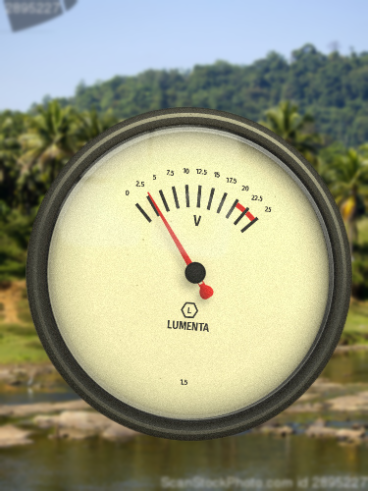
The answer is 2.5 V
